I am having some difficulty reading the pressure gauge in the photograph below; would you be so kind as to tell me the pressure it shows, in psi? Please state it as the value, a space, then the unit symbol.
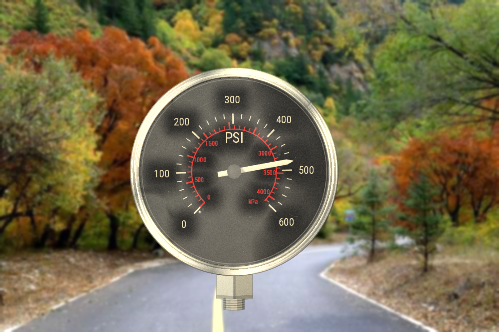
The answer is 480 psi
